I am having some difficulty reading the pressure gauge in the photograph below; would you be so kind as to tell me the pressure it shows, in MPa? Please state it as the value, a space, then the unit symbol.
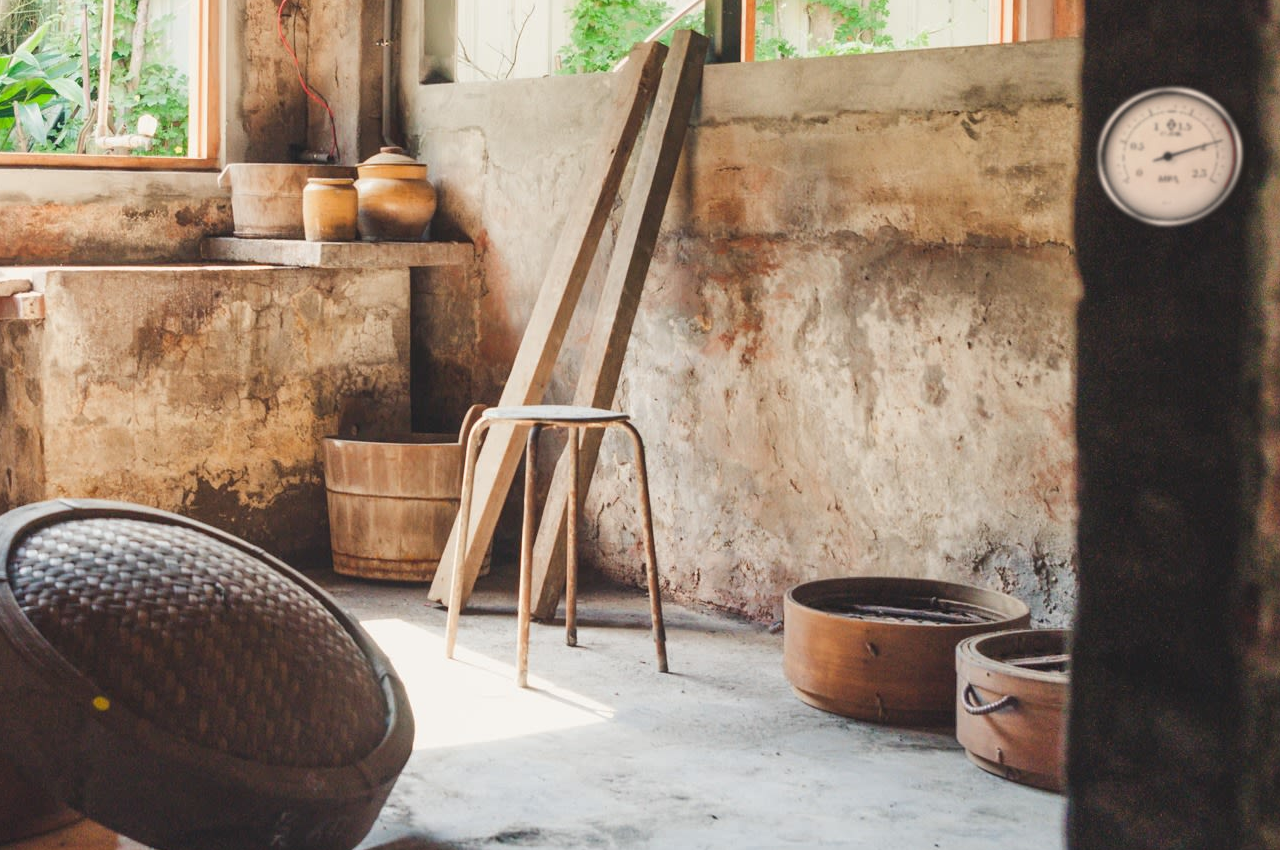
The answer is 2 MPa
